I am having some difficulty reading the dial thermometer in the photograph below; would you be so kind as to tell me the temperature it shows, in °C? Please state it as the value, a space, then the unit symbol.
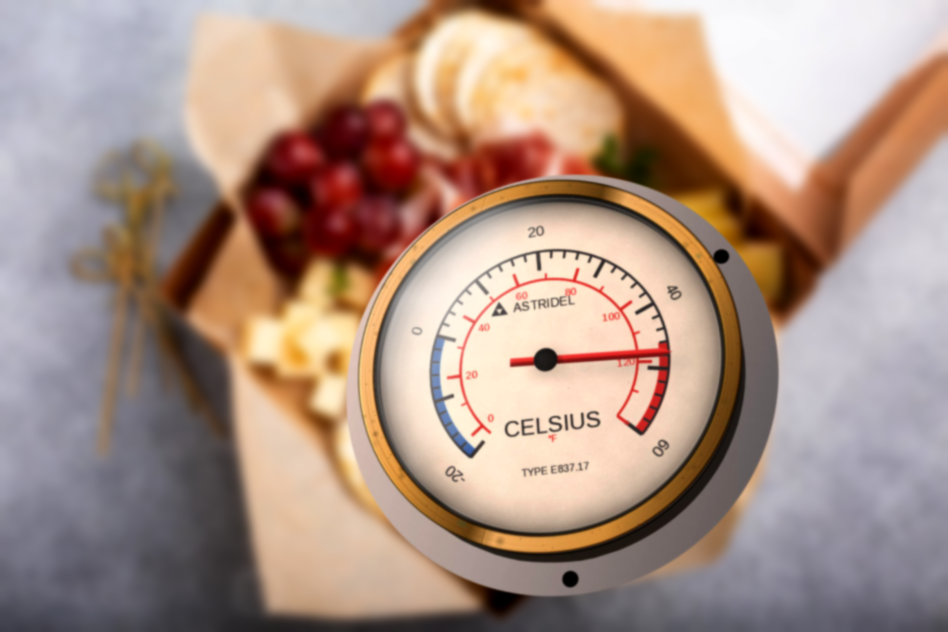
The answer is 48 °C
